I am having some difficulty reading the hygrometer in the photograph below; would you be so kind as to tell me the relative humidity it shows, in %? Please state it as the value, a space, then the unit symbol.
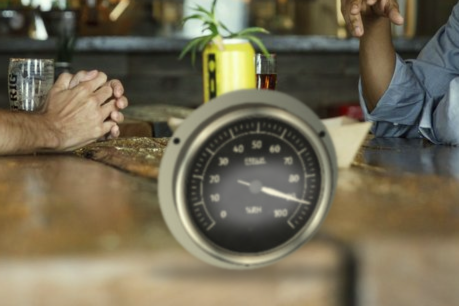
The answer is 90 %
